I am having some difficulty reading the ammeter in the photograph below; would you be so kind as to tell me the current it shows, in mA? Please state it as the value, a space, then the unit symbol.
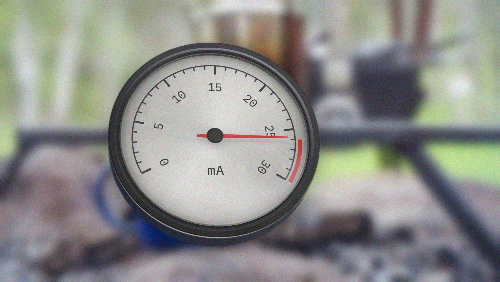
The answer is 26 mA
